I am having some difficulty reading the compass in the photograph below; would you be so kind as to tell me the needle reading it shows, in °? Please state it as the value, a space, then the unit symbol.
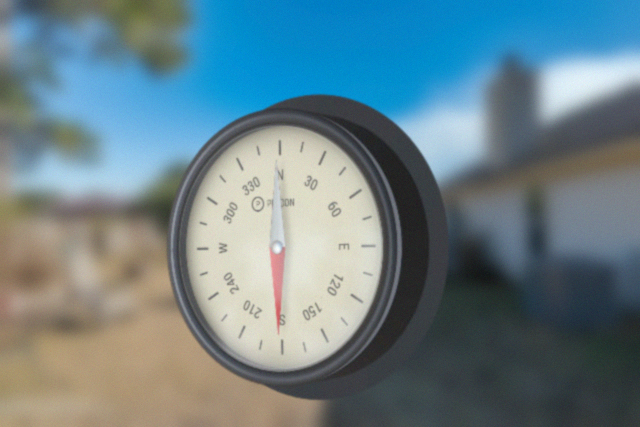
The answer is 180 °
